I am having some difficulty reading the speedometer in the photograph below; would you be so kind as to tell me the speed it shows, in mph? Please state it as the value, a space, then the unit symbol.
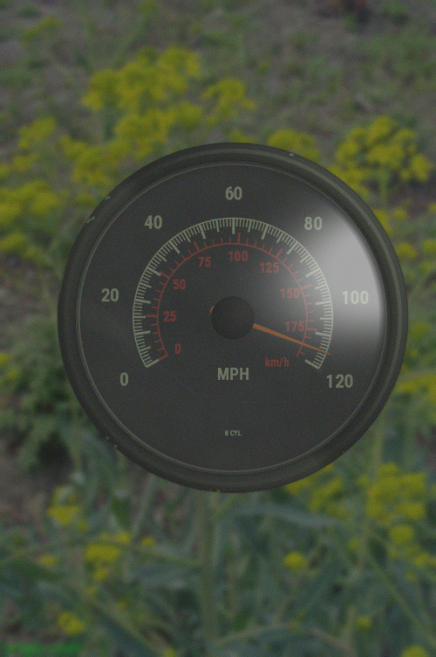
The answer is 115 mph
